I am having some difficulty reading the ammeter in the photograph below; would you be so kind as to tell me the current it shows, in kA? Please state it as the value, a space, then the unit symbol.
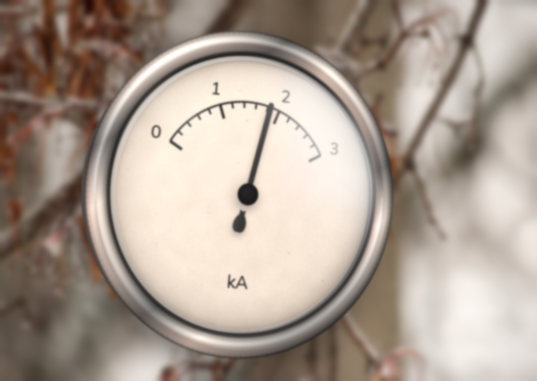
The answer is 1.8 kA
